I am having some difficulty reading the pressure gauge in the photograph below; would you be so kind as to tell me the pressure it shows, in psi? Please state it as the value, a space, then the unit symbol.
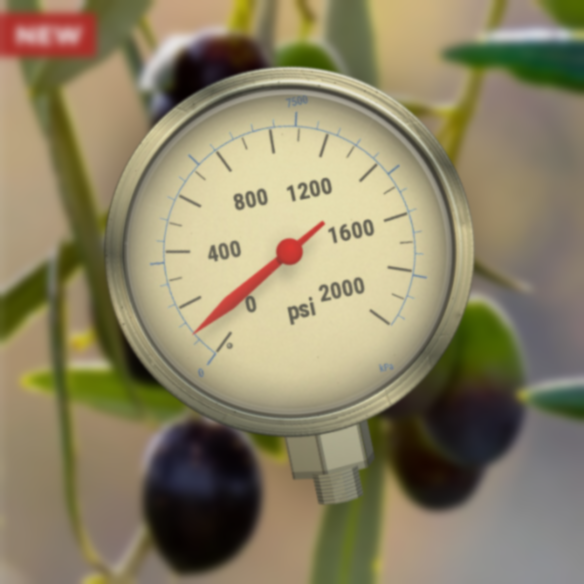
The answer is 100 psi
